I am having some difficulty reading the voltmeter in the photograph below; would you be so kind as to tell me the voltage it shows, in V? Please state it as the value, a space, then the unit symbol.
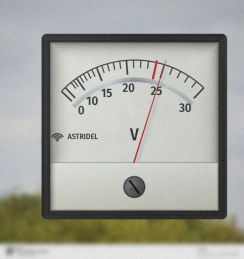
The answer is 25 V
